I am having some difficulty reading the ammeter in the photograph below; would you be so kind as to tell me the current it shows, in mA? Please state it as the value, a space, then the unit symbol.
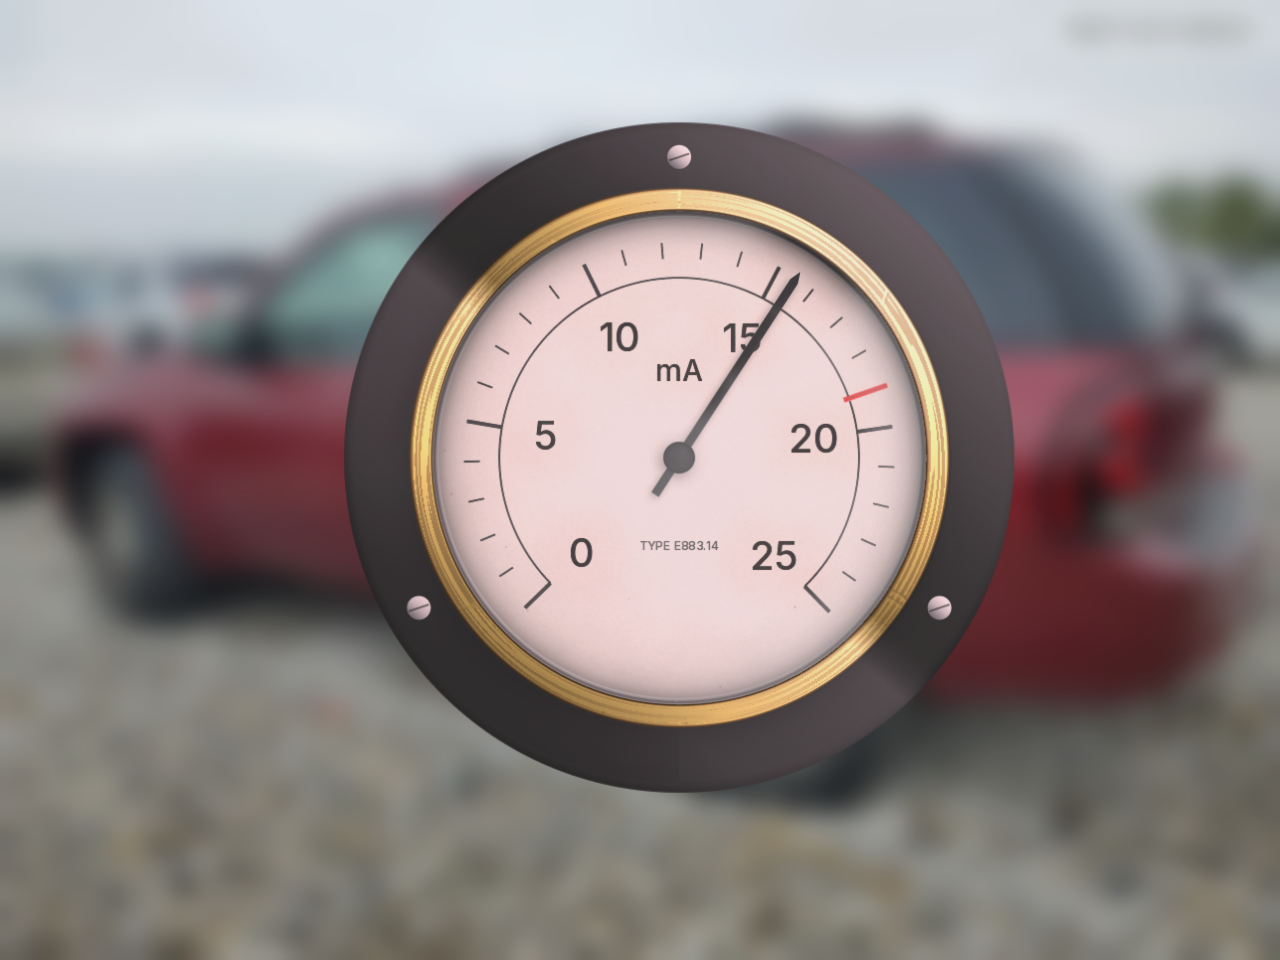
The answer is 15.5 mA
